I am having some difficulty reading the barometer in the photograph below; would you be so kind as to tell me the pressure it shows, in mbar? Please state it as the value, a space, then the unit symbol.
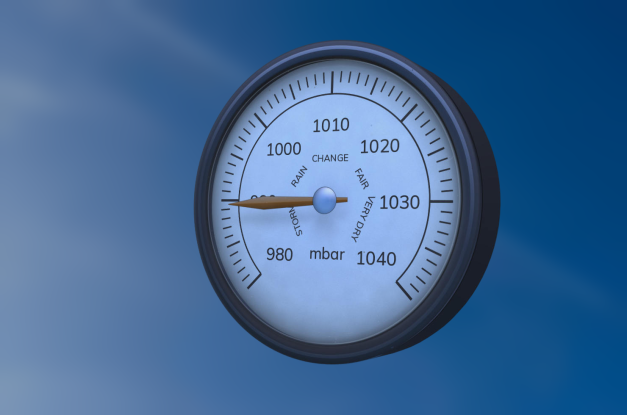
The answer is 989.5 mbar
